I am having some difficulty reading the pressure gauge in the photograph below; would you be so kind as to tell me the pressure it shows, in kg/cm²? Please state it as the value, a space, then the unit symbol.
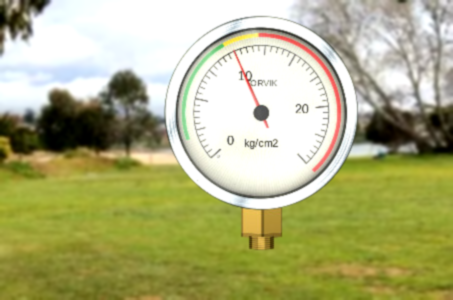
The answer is 10 kg/cm²
